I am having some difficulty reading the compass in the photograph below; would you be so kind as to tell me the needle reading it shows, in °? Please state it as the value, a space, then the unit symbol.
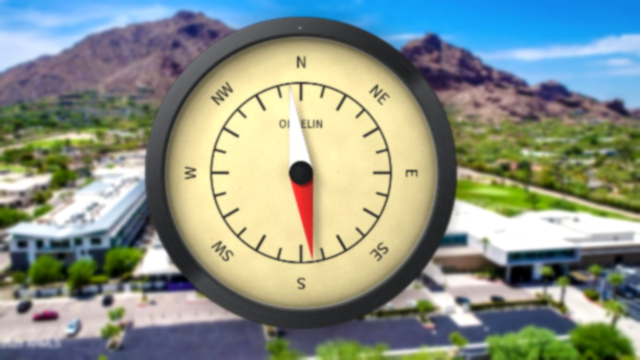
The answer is 172.5 °
